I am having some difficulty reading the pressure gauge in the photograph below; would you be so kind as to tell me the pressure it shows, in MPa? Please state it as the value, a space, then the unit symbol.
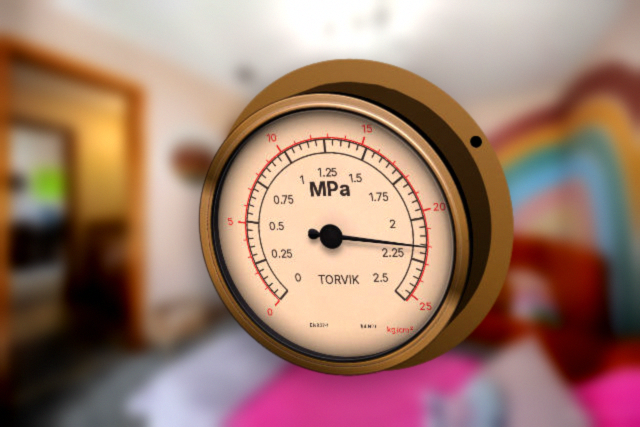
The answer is 2.15 MPa
